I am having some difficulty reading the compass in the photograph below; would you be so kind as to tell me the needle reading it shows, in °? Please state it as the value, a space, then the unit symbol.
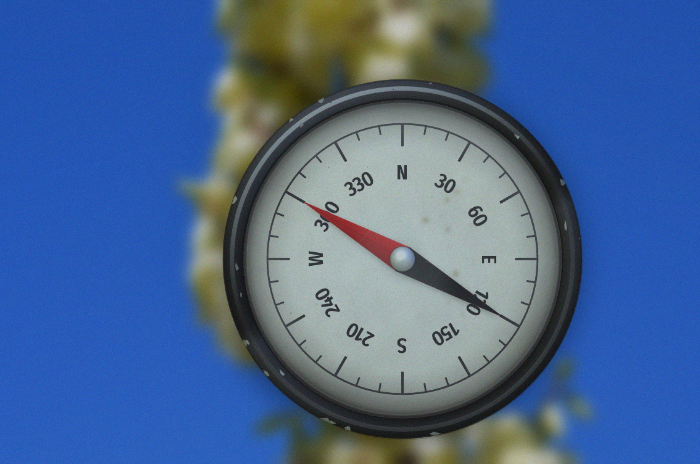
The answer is 300 °
